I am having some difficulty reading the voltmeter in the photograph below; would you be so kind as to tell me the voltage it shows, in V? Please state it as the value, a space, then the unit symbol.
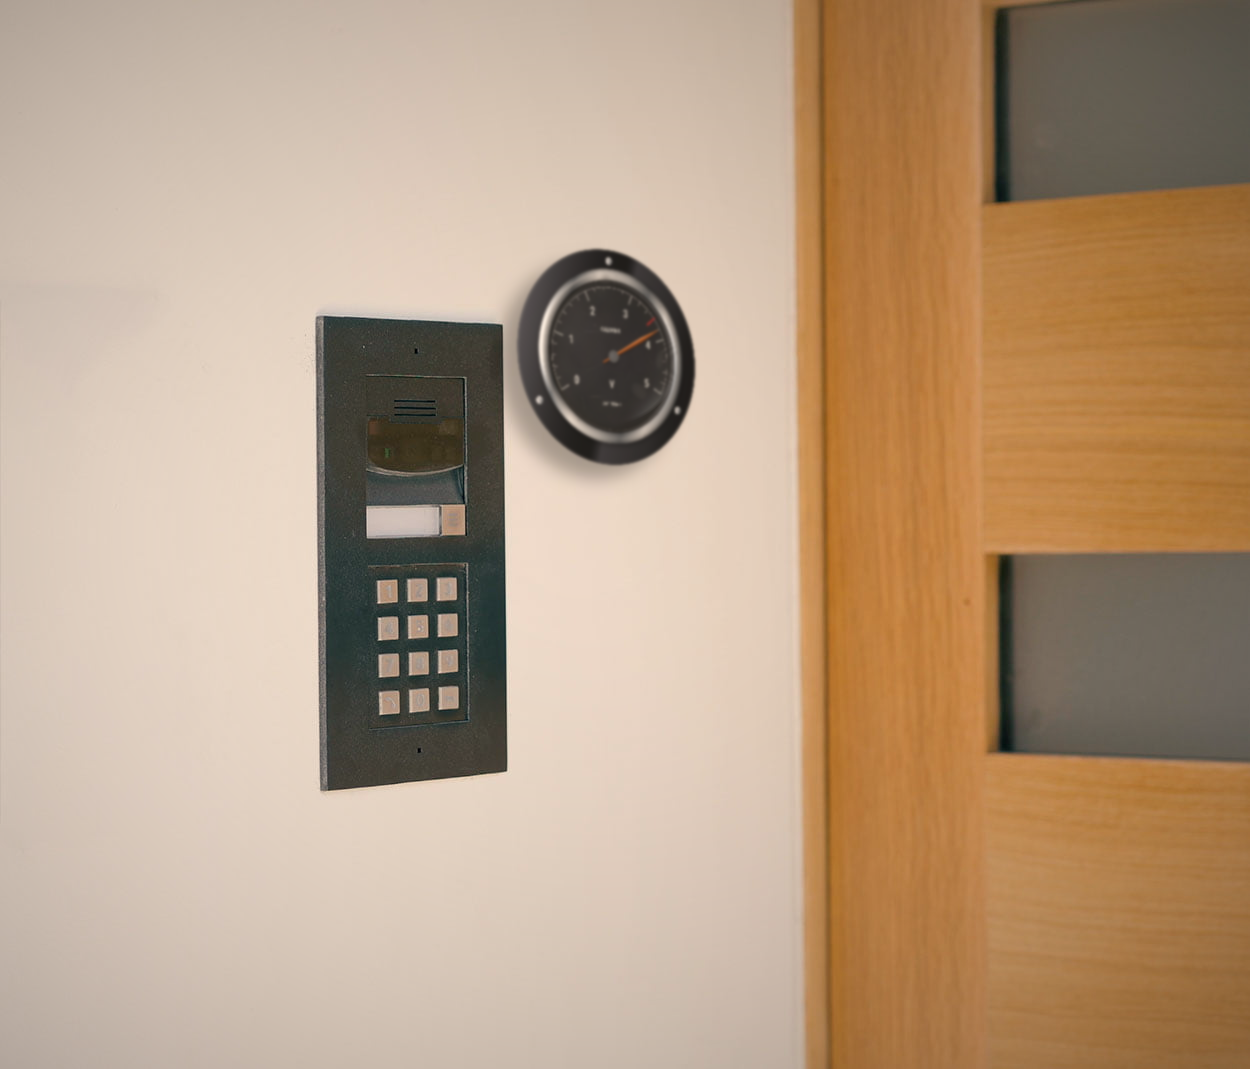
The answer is 3.8 V
